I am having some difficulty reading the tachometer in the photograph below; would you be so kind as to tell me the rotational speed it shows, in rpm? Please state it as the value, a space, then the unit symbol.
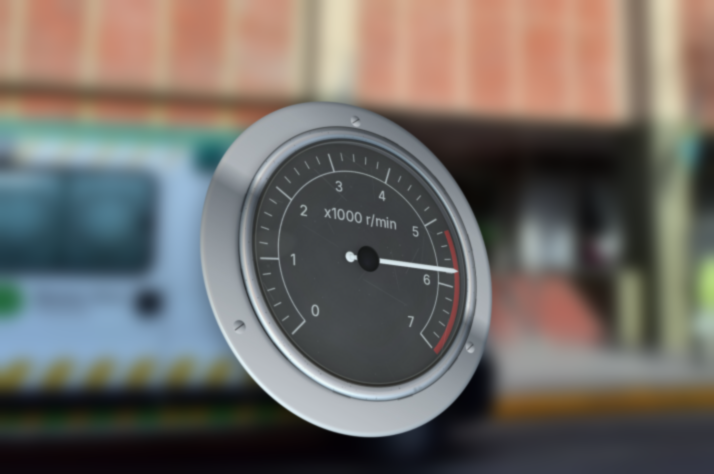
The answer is 5800 rpm
